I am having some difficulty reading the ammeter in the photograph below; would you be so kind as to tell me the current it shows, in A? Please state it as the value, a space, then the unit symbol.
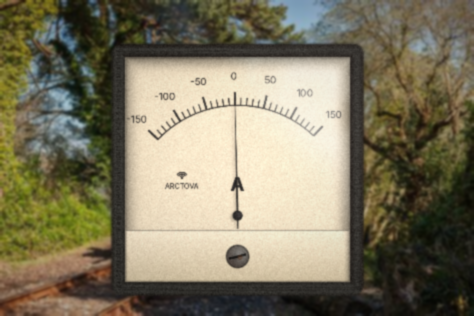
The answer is 0 A
